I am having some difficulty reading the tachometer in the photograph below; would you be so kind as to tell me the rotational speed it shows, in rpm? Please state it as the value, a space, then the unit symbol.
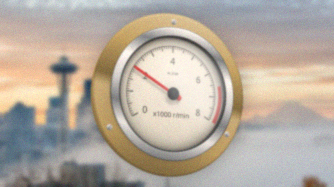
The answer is 2000 rpm
